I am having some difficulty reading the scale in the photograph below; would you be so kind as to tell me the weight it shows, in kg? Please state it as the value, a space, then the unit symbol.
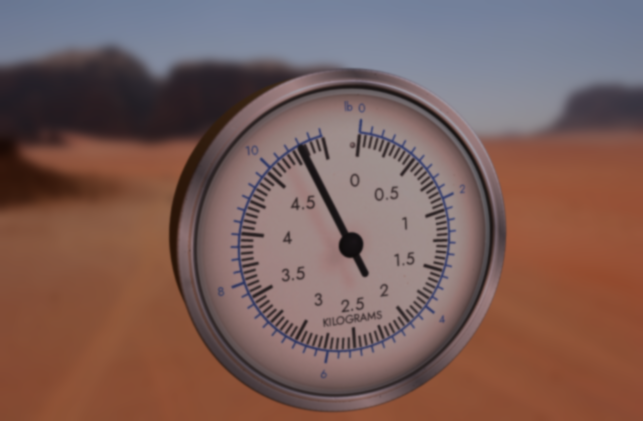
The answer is 4.8 kg
